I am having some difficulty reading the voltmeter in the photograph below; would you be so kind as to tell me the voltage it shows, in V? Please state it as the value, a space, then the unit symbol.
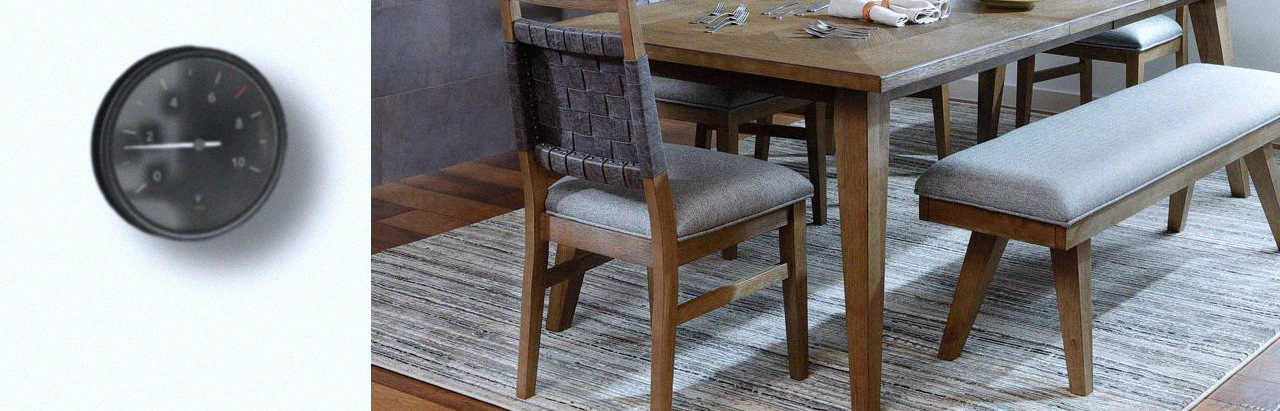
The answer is 1.5 V
